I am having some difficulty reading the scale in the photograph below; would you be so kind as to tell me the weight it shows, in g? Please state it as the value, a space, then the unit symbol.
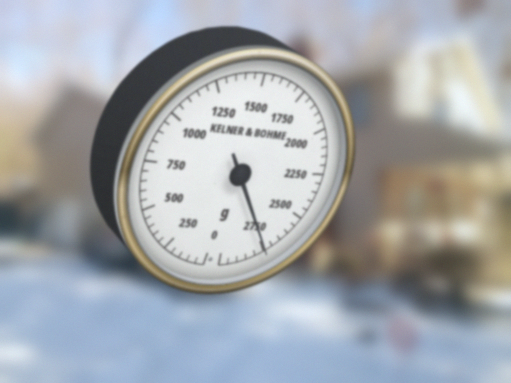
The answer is 2750 g
